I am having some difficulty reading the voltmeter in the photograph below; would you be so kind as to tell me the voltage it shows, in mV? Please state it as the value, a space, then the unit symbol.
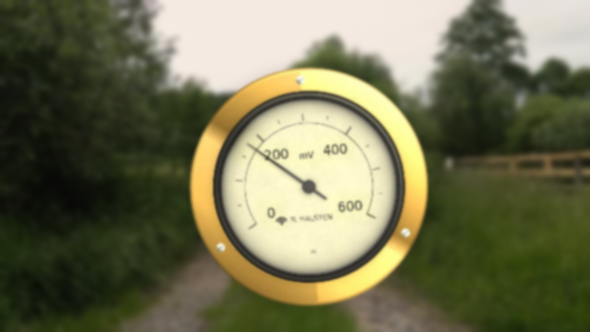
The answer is 175 mV
